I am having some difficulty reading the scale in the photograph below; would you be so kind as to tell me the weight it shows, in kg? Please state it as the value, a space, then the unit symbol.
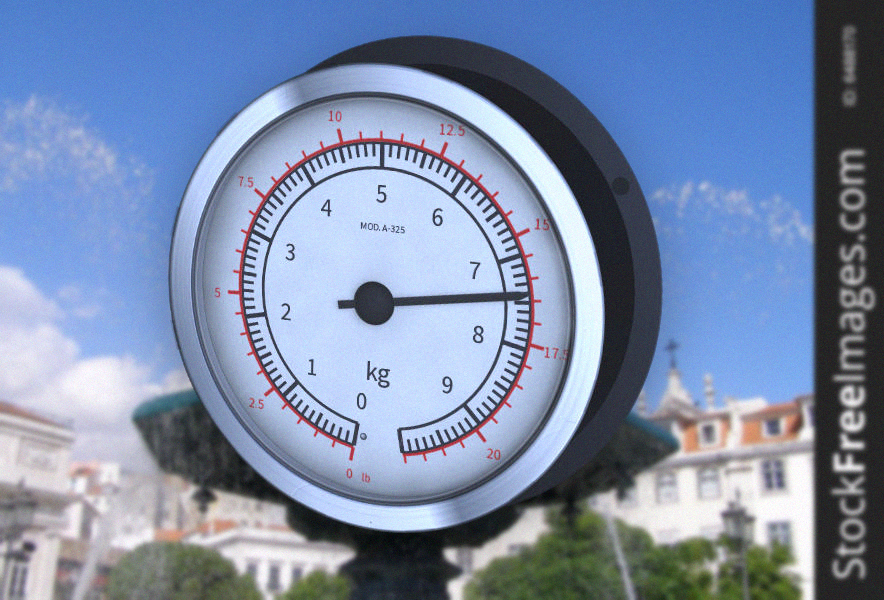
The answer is 7.4 kg
